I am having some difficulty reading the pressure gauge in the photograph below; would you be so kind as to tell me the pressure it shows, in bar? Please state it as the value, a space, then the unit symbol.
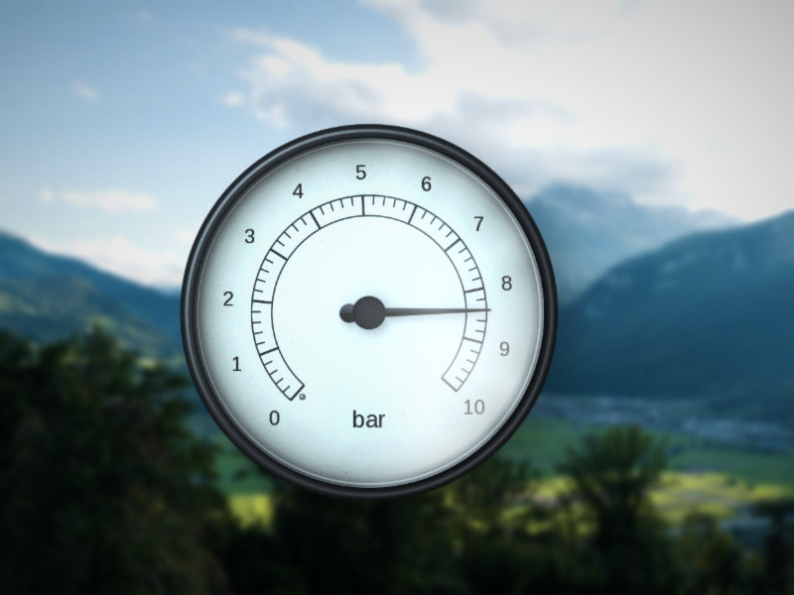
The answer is 8.4 bar
